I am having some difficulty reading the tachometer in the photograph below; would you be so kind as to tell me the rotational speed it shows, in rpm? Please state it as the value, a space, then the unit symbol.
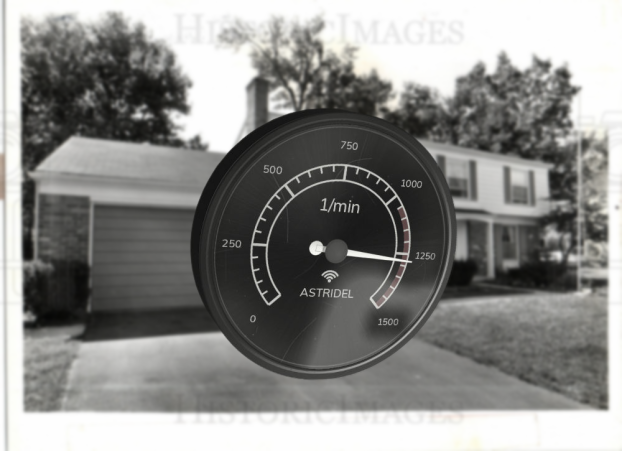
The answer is 1275 rpm
